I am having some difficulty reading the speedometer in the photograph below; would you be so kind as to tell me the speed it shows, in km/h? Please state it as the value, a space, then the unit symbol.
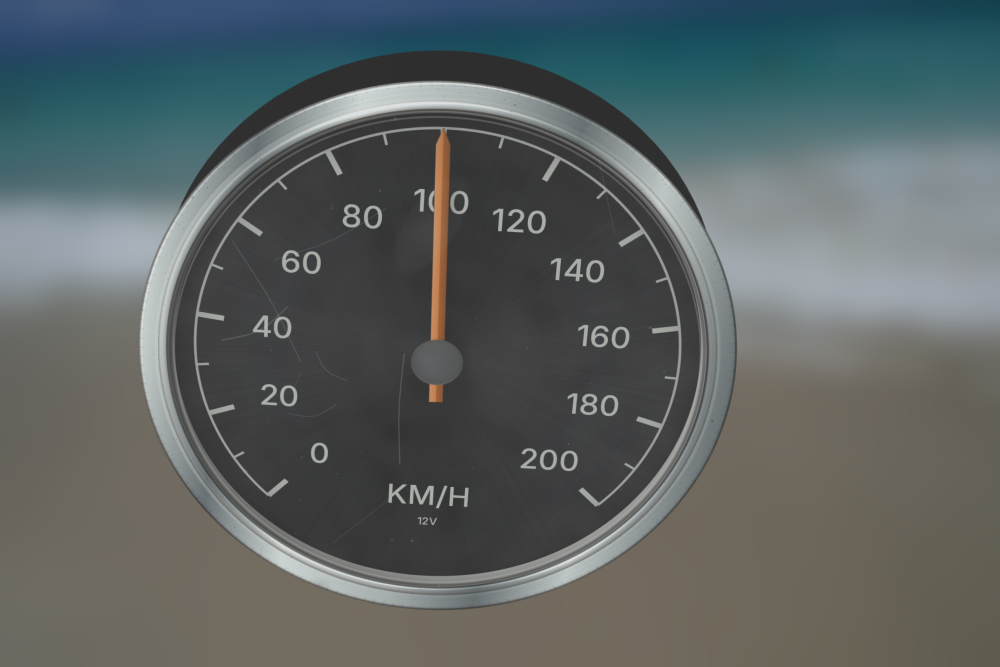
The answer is 100 km/h
